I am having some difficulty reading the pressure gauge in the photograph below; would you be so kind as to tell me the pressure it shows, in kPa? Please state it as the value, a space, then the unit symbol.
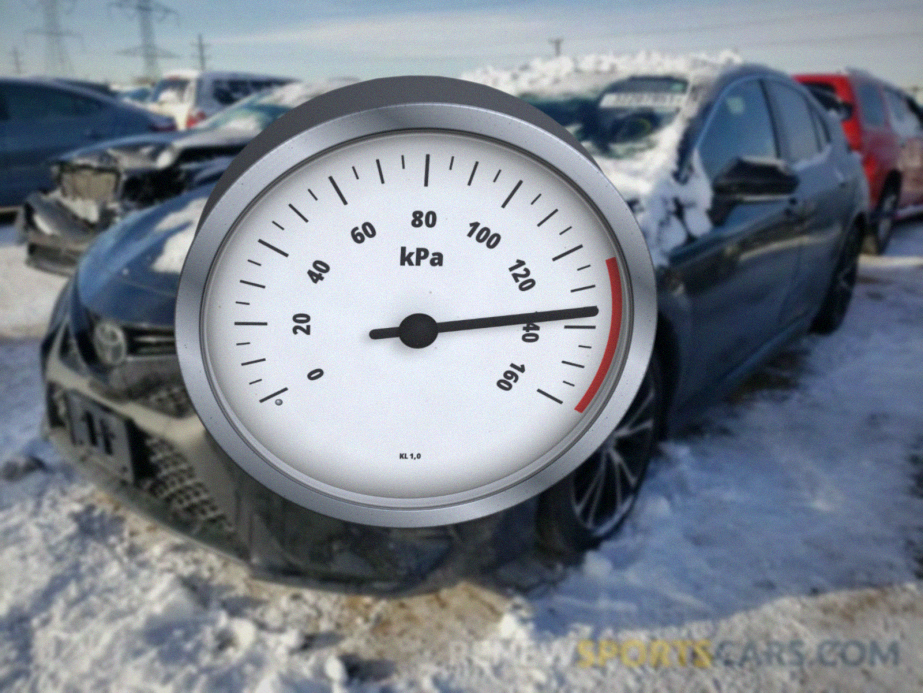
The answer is 135 kPa
